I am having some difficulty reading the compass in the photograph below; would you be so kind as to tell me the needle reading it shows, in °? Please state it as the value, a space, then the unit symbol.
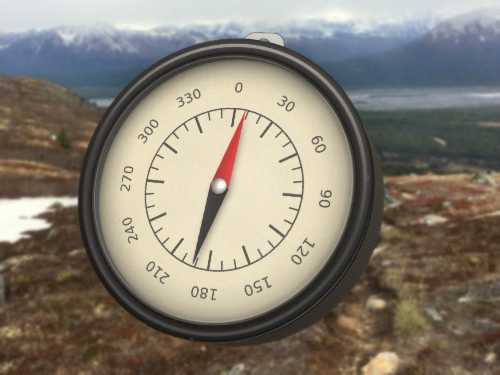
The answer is 10 °
